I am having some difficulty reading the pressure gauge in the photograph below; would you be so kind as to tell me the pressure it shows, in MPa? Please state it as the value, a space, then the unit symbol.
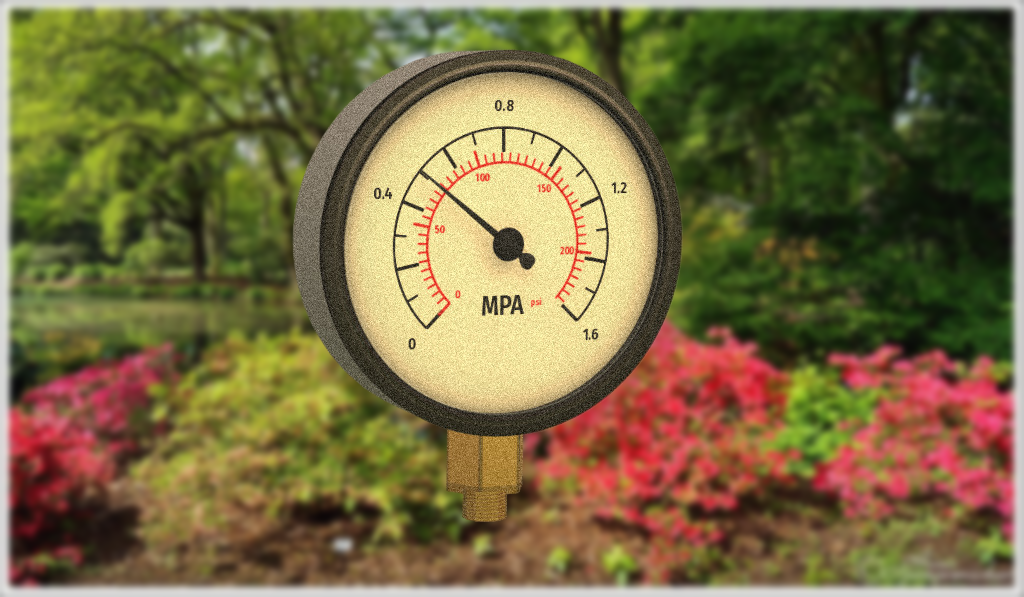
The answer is 0.5 MPa
